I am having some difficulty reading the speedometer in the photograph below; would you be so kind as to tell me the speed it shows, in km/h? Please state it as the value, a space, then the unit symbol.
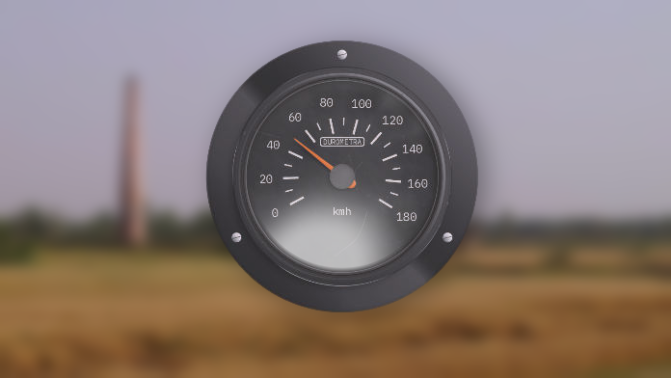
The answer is 50 km/h
